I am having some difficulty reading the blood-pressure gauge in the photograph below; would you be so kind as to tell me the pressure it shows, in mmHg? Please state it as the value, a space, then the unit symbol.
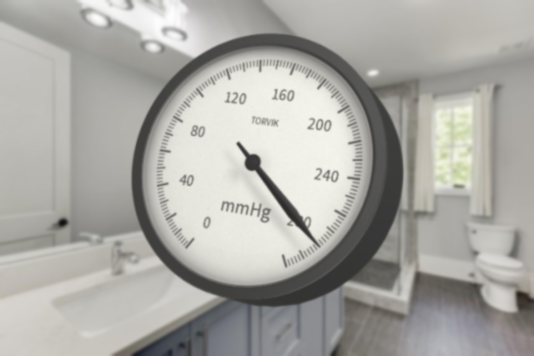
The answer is 280 mmHg
